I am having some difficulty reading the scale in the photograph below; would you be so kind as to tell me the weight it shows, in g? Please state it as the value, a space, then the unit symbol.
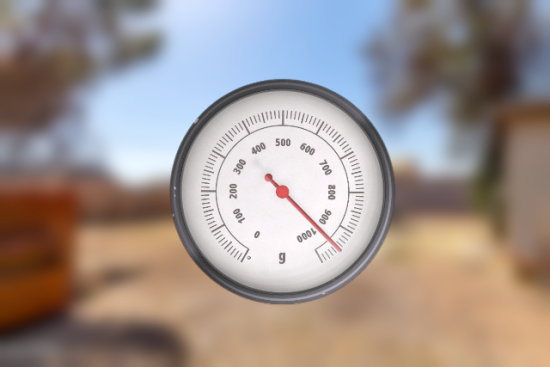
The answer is 950 g
